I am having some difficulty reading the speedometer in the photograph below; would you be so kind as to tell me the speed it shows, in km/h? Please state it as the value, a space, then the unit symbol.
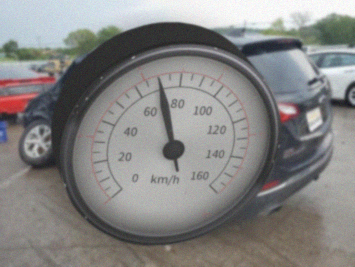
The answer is 70 km/h
